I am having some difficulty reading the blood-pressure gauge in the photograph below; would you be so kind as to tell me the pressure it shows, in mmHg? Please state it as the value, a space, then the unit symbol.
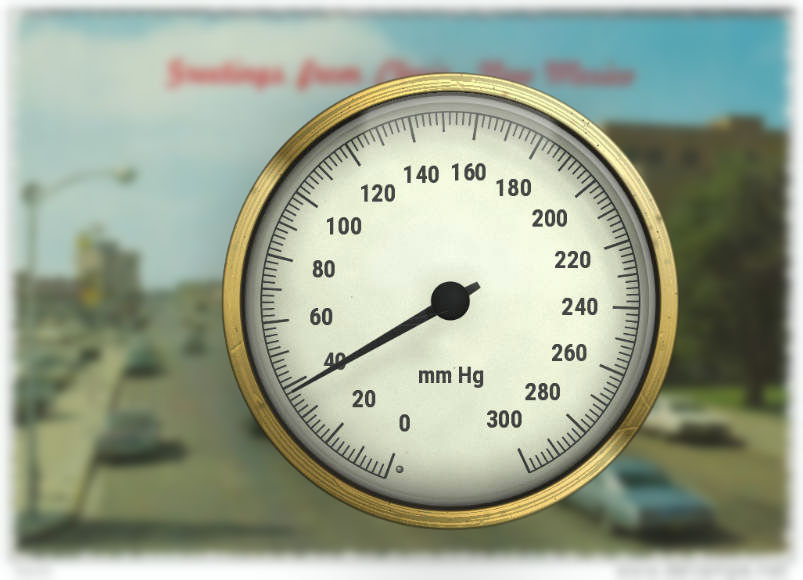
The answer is 38 mmHg
